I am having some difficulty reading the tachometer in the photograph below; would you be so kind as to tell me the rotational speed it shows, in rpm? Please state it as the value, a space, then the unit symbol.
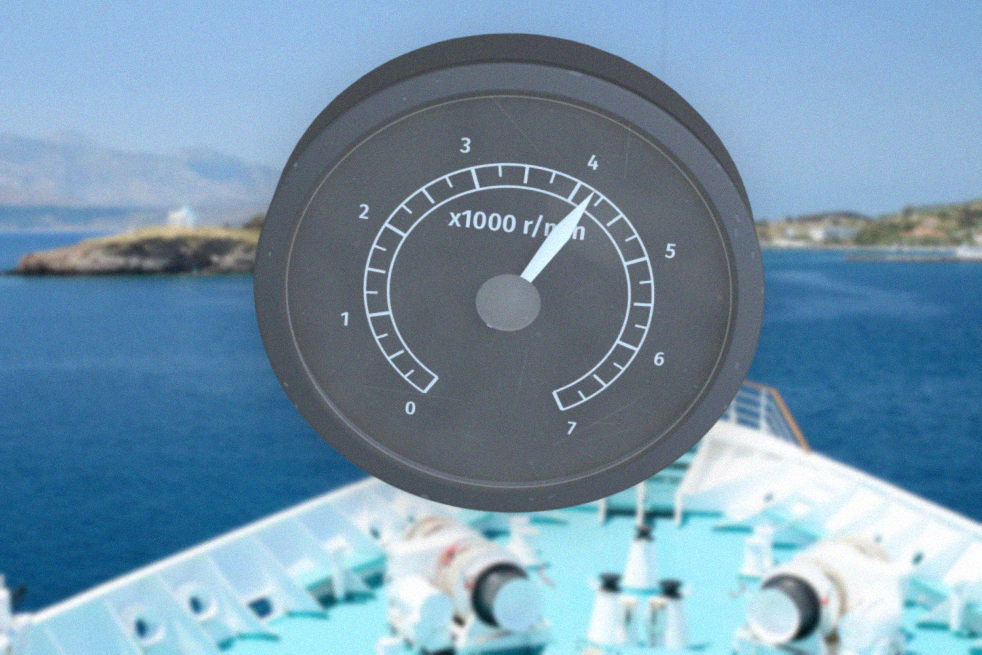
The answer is 4125 rpm
